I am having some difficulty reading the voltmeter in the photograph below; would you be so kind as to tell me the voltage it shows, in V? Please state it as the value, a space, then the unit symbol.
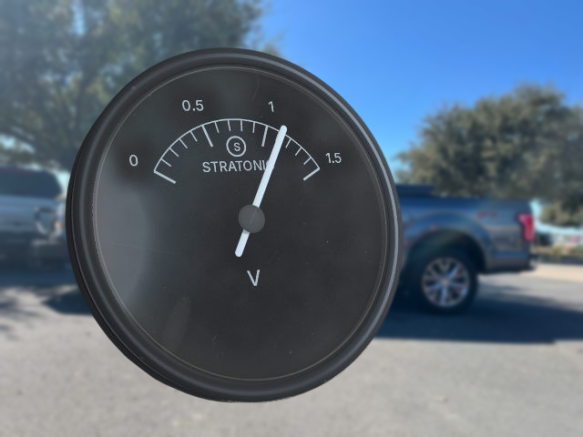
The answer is 1.1 V
